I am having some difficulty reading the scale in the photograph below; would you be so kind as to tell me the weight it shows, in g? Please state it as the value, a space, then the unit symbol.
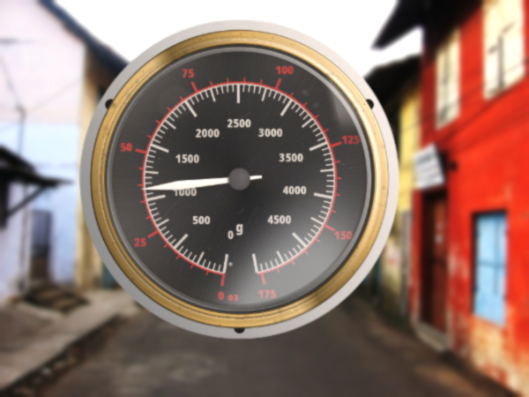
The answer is 1100 g
